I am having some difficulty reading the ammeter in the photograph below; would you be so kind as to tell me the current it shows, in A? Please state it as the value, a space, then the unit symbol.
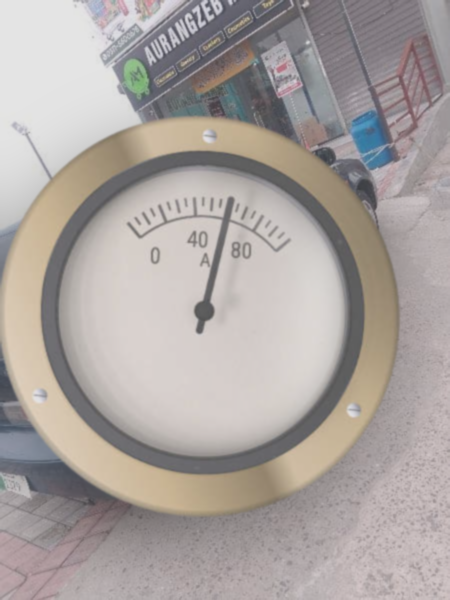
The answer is 60 A
